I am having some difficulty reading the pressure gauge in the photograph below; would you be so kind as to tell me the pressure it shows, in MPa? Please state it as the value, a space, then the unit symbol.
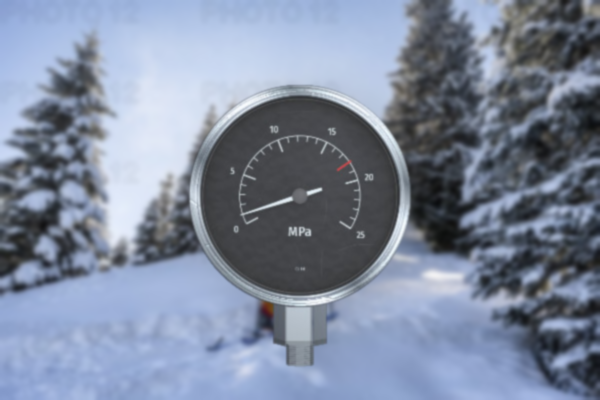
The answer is 1 MPa
